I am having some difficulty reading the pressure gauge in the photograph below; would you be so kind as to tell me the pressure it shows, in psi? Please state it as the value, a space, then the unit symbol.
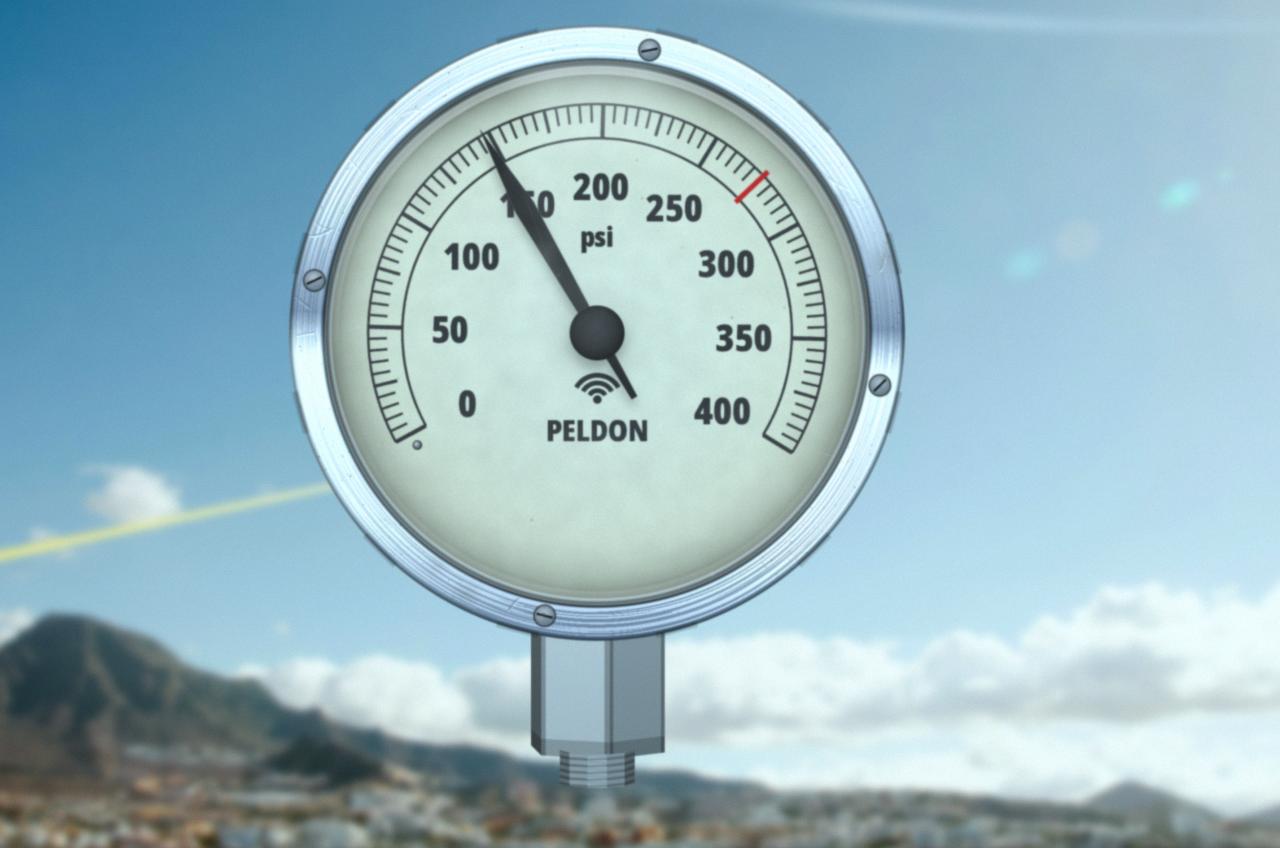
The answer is 147.5 psi
